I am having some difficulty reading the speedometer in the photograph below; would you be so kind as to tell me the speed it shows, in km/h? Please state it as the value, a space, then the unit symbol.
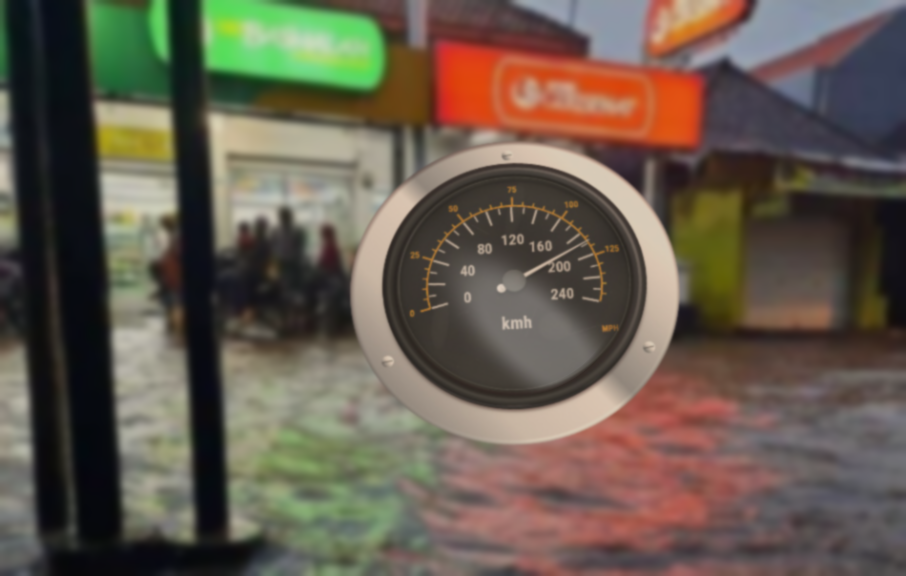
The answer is 190 km/h
